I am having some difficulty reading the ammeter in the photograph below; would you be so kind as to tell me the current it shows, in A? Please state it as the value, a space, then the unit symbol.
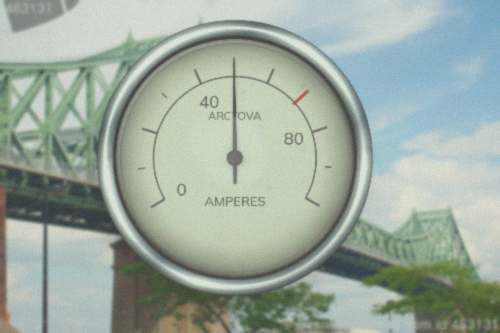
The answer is 50 A
